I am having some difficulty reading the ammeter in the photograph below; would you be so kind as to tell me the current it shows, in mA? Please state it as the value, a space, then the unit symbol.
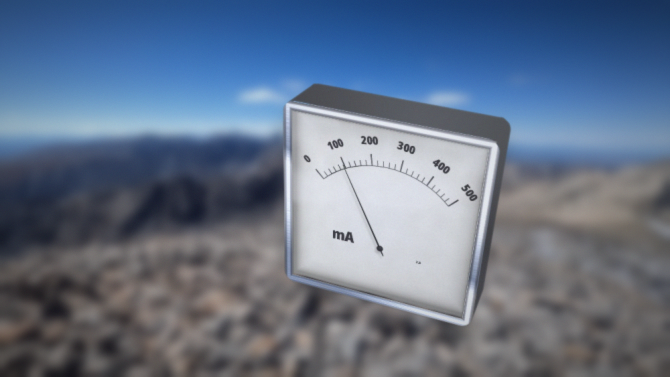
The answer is 100 mA
